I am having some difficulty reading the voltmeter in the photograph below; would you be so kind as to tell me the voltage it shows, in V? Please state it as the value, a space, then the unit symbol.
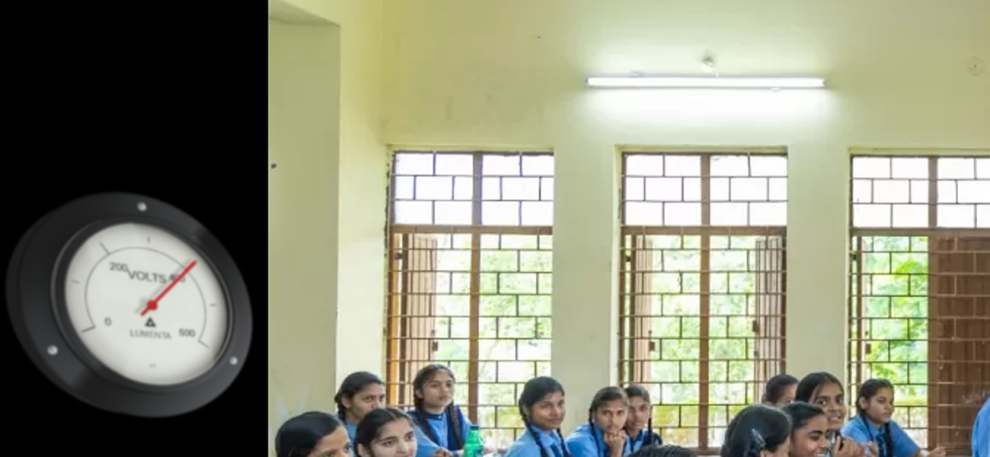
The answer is 400 V
